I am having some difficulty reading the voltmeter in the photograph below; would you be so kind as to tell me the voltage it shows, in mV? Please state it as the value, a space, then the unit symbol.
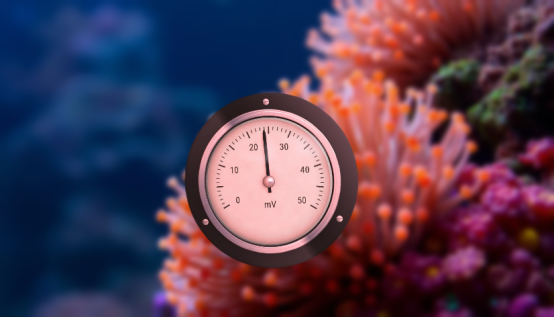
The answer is 24 mV
